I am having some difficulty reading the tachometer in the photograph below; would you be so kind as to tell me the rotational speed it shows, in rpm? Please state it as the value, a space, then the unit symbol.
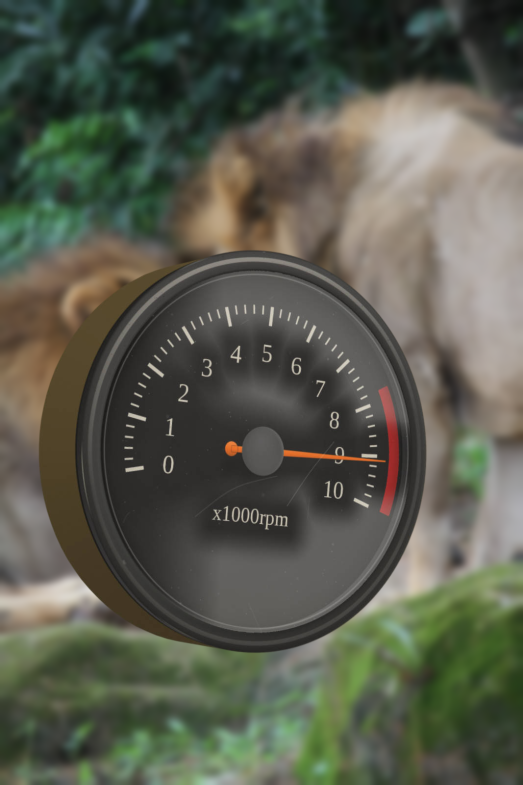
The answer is 9100 rpm
